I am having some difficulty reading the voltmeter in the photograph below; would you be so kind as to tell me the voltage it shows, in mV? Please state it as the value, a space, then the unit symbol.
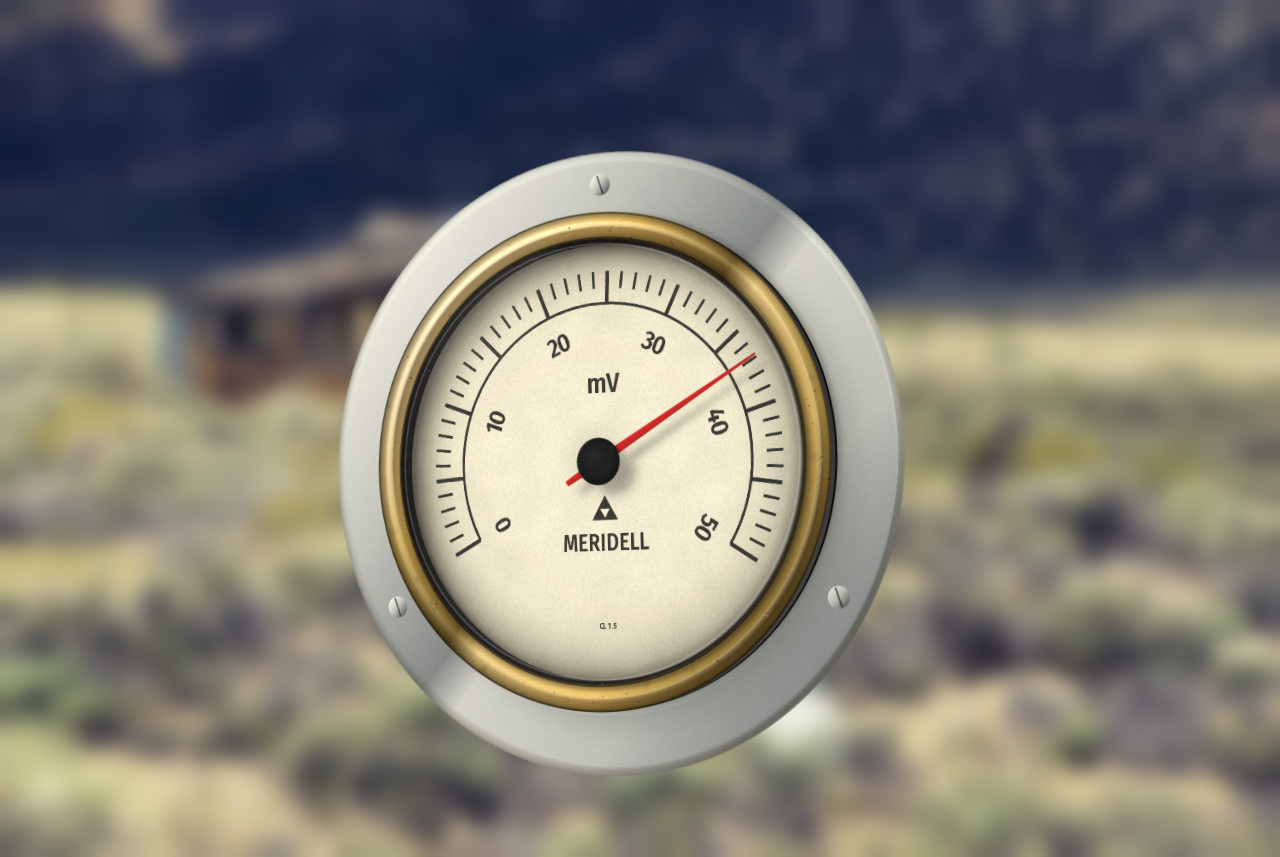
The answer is 37 mV
